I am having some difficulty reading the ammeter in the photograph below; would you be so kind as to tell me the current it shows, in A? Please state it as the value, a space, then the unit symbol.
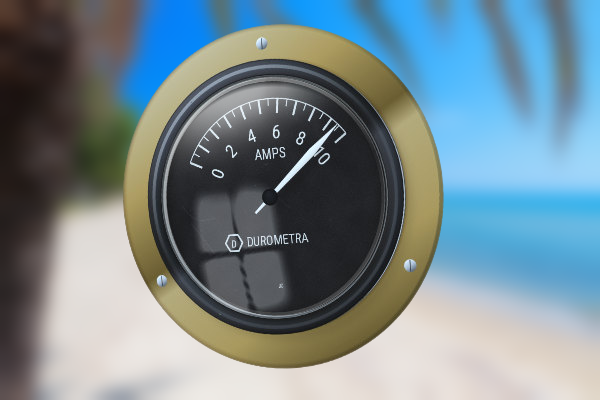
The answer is 9.5 A
